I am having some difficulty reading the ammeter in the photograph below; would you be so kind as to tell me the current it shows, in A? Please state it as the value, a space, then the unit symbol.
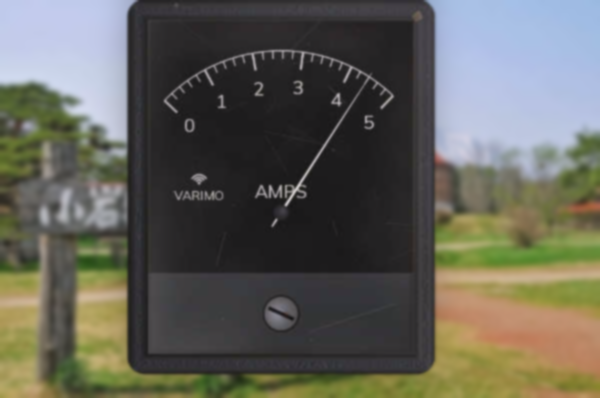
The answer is 4.4 A
